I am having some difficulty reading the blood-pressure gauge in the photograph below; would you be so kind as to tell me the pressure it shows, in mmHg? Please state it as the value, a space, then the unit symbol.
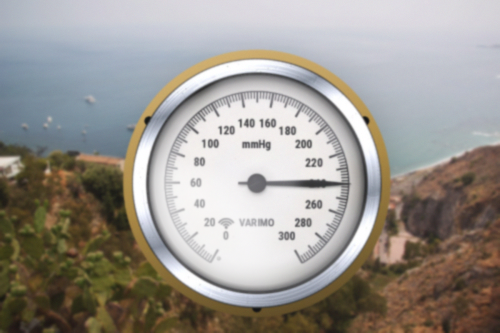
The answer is 240 mmHg
